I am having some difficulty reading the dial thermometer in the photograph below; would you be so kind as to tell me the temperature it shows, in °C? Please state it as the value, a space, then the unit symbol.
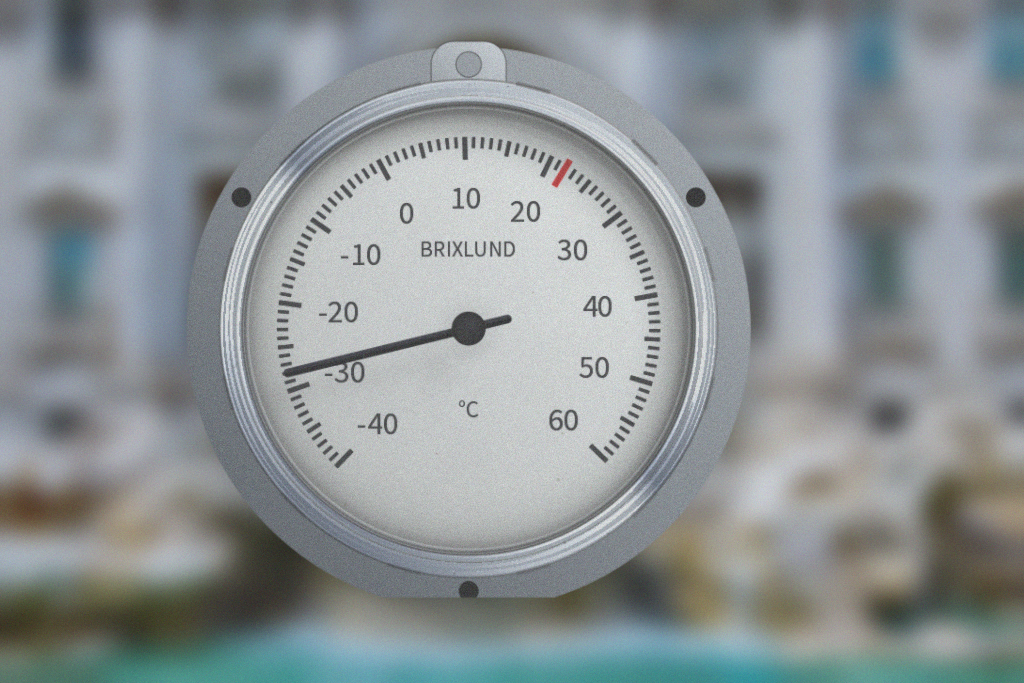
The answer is -28 °C
